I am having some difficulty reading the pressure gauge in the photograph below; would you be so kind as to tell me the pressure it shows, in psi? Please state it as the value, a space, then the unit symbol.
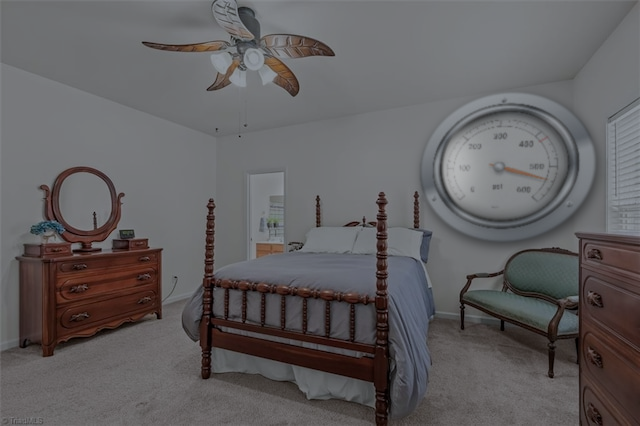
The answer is 540 psi
